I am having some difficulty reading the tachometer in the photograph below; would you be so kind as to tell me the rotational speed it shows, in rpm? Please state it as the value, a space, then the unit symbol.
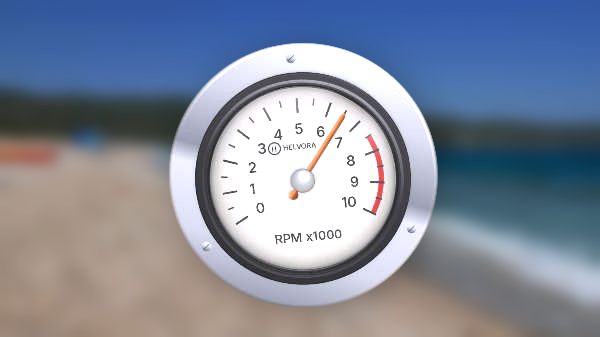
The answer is 6500 rpm
